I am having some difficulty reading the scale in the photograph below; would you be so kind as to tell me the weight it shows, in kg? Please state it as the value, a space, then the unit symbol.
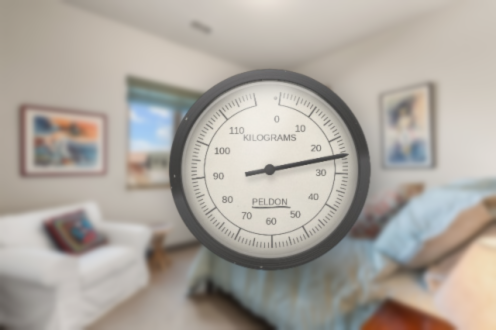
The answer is 25 kg
